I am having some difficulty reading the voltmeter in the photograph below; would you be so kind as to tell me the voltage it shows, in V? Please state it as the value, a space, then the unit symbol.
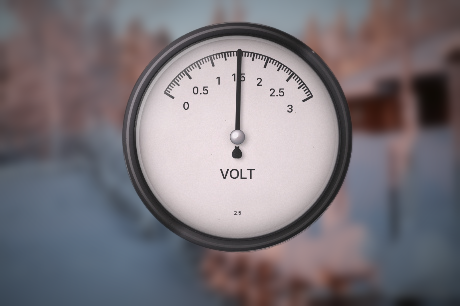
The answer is 1.5 V
